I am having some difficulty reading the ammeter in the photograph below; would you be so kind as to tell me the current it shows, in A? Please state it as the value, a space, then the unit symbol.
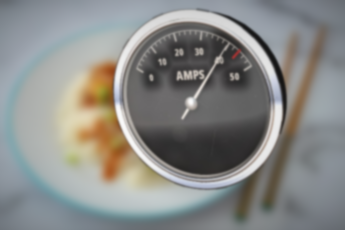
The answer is 40 A
